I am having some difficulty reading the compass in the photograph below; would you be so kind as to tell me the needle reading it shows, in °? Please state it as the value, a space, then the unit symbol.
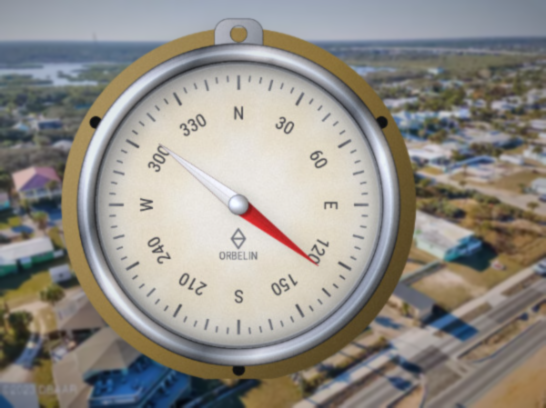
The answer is 127.5 °
